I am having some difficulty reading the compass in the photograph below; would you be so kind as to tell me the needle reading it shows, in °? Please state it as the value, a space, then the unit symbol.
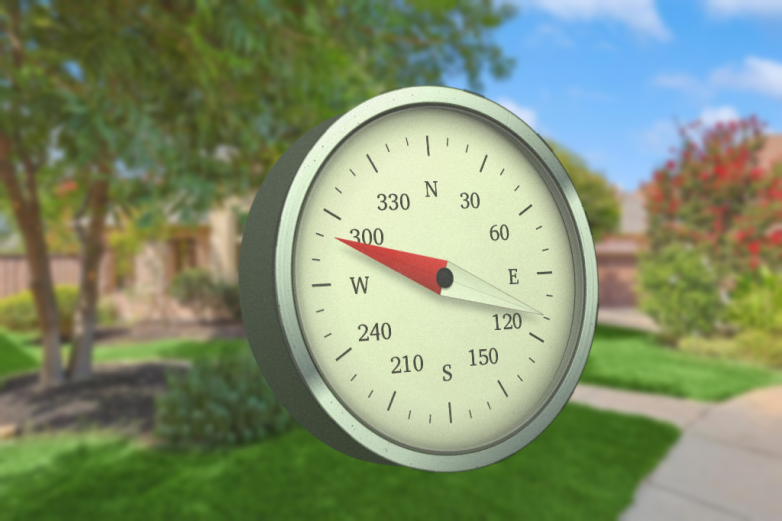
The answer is 290 °
